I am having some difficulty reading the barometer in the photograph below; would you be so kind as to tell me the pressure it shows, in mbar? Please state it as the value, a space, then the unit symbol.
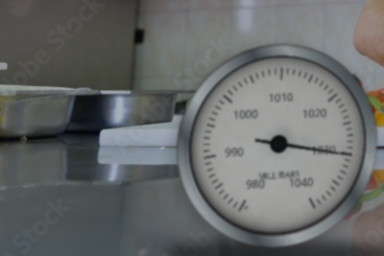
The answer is 1030 mbar
